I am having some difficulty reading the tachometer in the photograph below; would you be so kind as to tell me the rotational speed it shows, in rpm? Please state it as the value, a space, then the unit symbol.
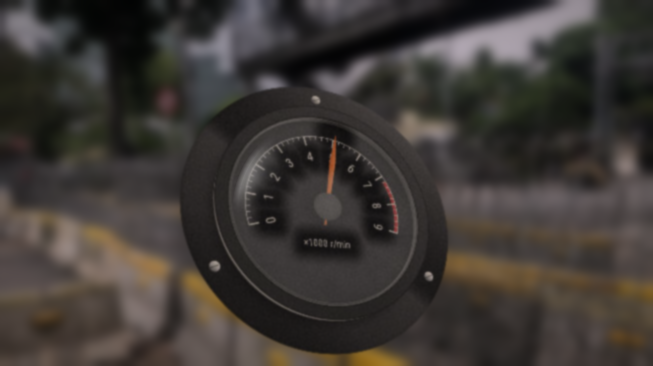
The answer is 5000 rpm
